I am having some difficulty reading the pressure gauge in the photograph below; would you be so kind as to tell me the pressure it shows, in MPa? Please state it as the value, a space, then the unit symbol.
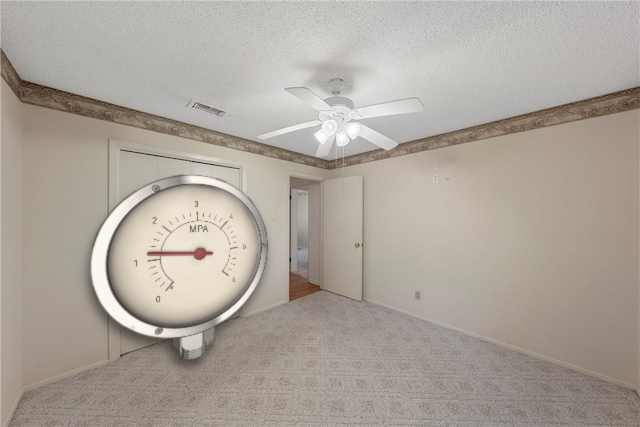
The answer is 1.2 MPa
